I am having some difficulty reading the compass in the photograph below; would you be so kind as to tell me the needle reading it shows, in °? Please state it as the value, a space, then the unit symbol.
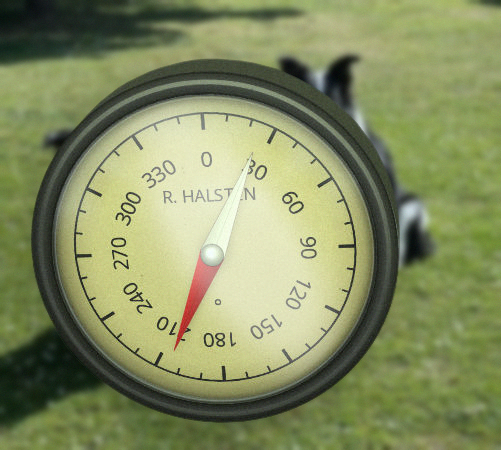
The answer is 205 °
